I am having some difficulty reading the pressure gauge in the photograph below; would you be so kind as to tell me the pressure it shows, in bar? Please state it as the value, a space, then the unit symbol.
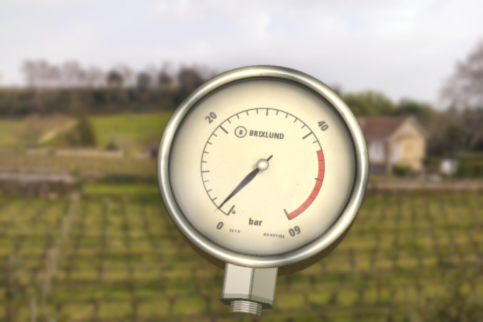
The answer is 2 bar
